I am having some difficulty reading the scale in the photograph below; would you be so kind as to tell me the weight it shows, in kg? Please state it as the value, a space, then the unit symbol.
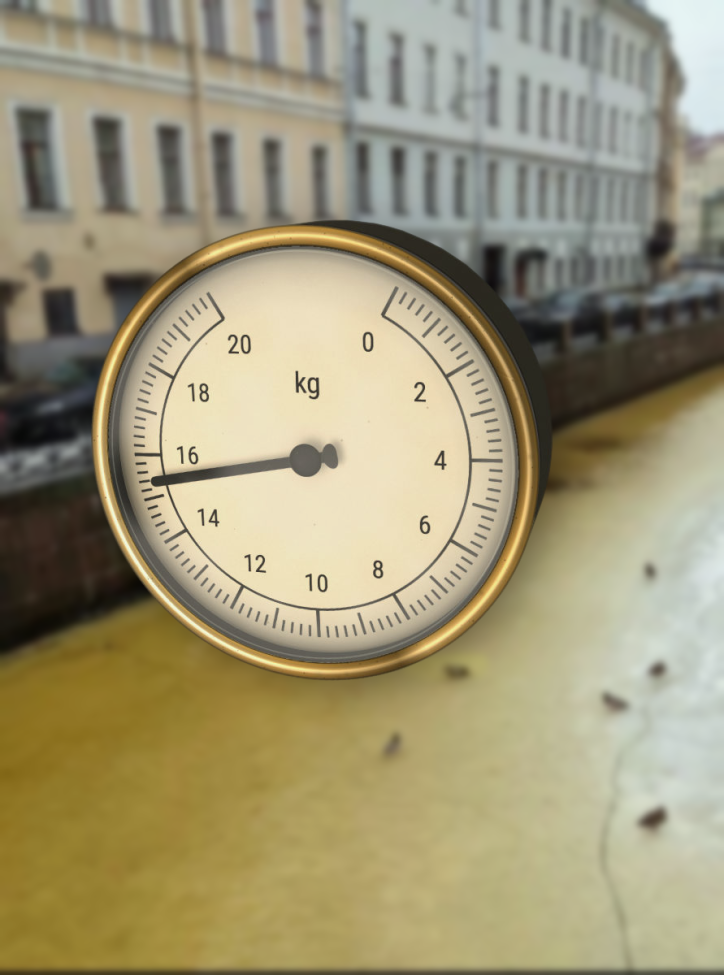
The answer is 15.4 kg
